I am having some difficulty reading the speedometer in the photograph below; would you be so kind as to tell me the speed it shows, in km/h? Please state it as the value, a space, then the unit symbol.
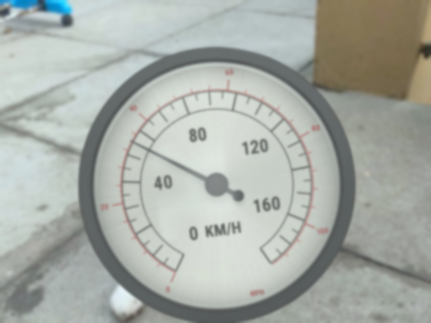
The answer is 55 km/h
